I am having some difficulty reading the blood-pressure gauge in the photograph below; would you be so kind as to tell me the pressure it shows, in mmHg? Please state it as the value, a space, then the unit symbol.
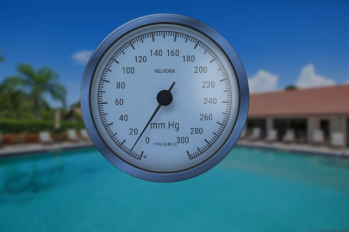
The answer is 10 mmHg
